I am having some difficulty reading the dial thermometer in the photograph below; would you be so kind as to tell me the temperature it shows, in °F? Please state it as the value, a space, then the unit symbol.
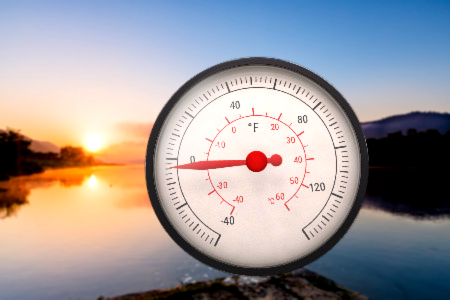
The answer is -4 °F
